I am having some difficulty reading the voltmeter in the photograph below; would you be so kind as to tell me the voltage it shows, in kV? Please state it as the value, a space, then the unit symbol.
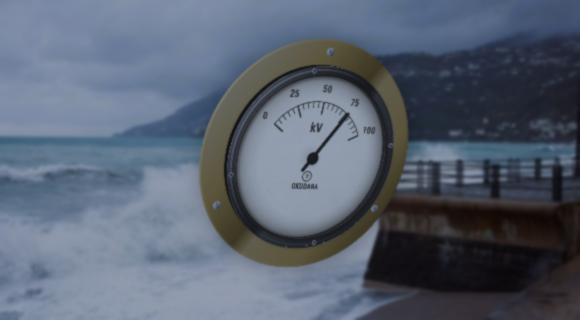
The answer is 75 kV
